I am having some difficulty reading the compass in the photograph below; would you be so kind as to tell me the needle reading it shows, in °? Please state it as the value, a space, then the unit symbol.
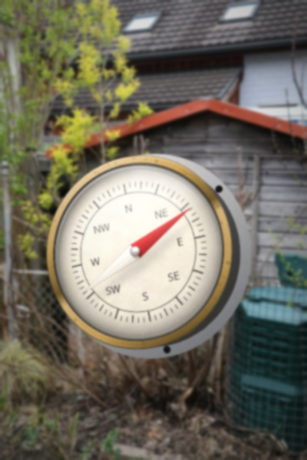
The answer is 65 °
